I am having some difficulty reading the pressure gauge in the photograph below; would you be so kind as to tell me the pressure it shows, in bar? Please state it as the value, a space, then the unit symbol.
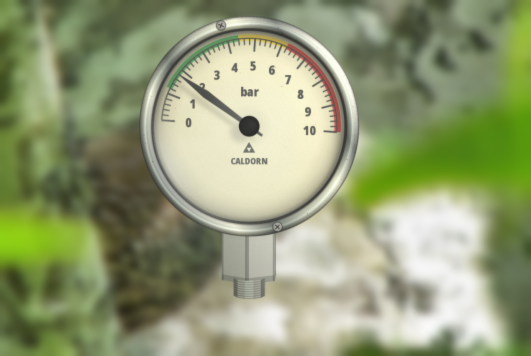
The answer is 1.8 bar
